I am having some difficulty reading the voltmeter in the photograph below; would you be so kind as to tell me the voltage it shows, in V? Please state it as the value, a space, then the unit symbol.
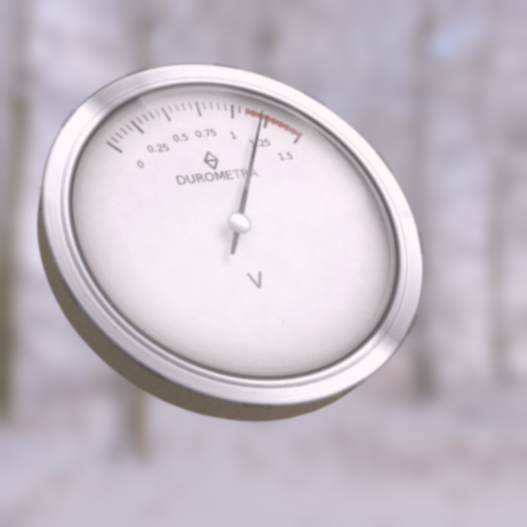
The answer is 1.2 V
